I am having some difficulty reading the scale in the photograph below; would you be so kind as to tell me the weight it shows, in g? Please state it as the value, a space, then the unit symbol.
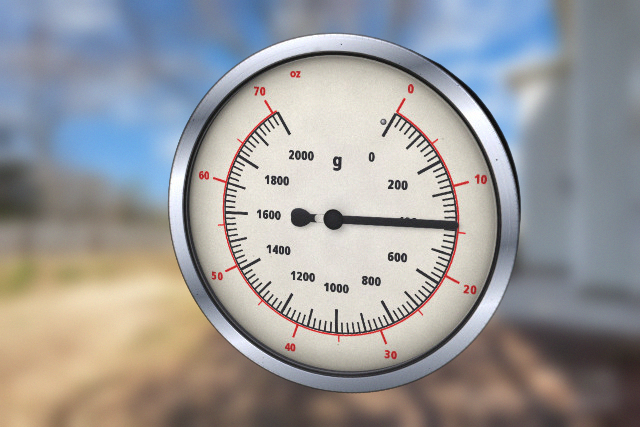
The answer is 400 g
